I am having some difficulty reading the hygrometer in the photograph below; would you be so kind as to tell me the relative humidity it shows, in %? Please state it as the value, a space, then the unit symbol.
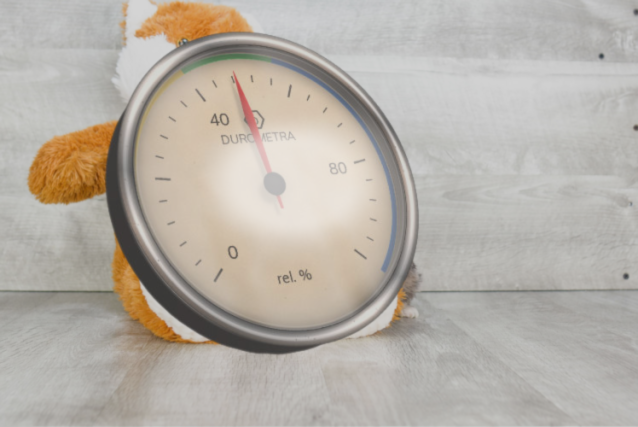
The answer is 48 %
